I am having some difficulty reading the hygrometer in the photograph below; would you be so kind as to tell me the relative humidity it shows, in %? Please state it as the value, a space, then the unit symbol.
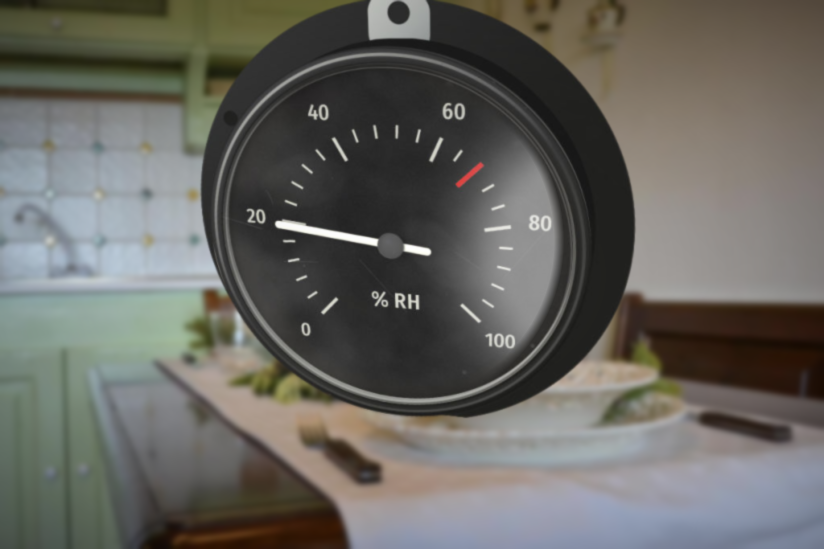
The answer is 20 %
